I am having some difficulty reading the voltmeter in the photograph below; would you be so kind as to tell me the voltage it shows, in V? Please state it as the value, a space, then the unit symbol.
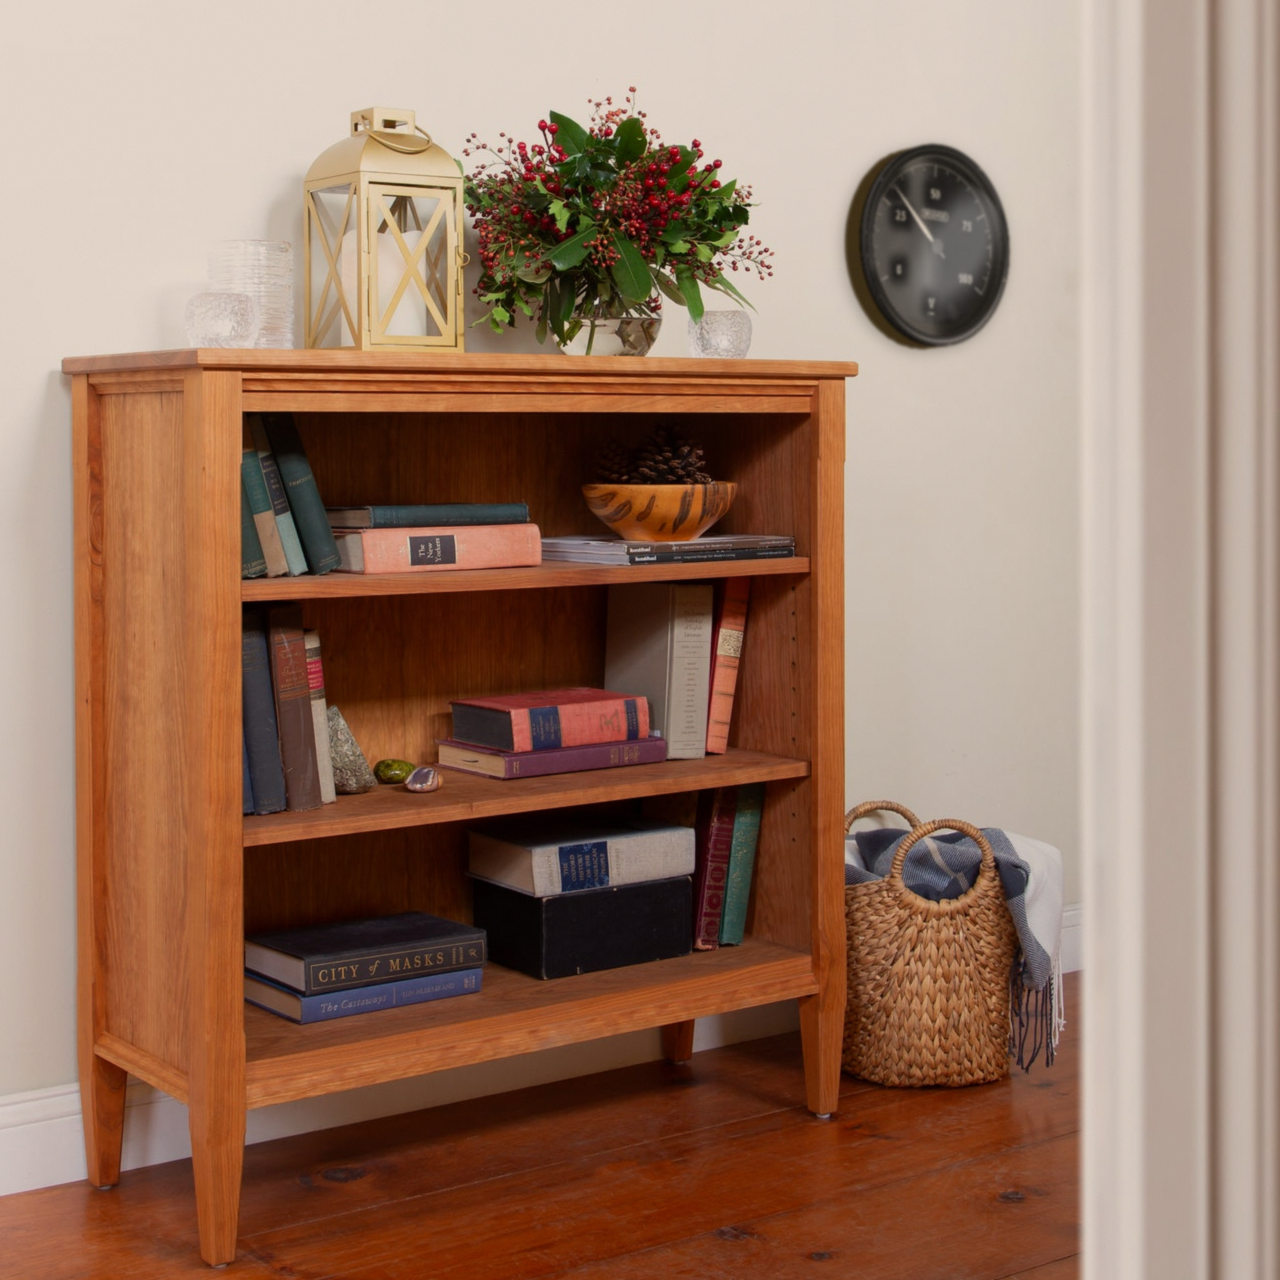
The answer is 30 V
